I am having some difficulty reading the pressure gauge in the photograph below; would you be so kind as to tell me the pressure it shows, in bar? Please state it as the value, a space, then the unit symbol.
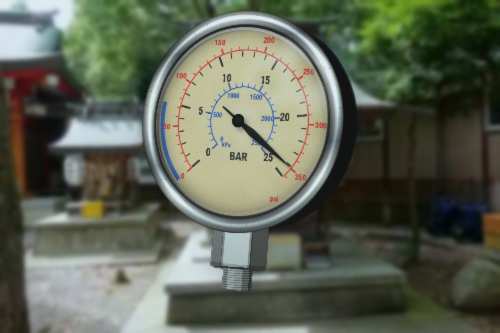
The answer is 24 bar
